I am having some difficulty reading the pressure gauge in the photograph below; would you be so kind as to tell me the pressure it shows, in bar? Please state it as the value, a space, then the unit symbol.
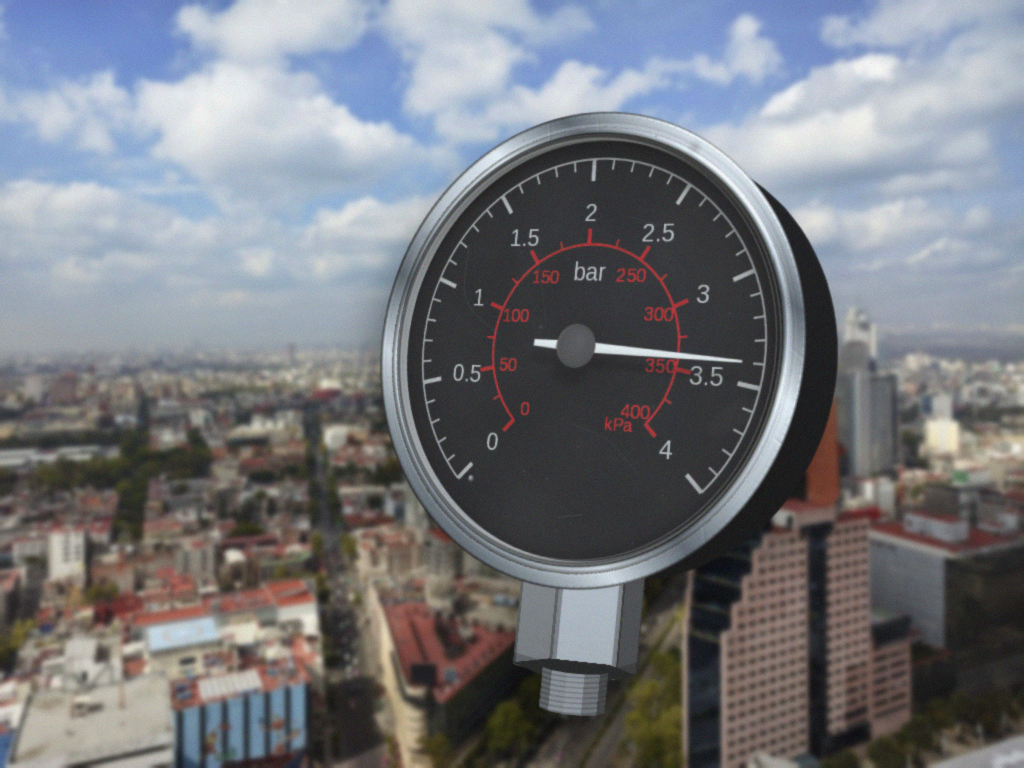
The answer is 3.4 bar
